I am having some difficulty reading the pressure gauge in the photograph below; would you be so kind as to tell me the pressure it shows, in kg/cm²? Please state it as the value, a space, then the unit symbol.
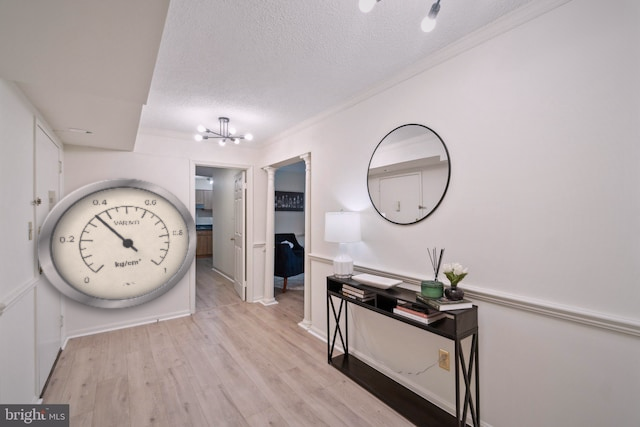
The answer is 0.35 kg/cm²
